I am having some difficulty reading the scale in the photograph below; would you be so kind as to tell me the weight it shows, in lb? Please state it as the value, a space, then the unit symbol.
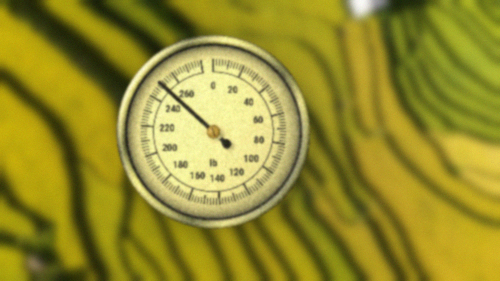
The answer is 250 lb
